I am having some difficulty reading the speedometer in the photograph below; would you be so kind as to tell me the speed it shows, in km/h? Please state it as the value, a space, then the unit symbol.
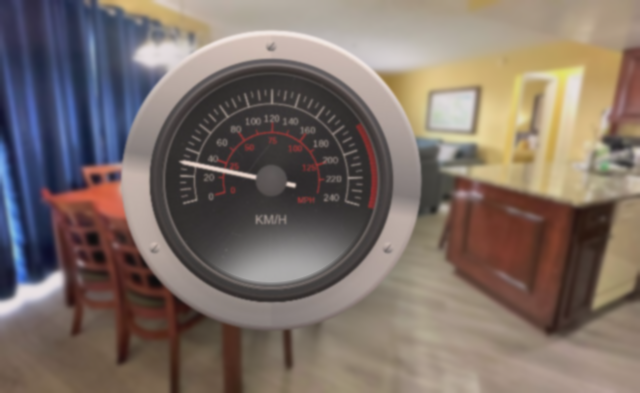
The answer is 30 km/h
